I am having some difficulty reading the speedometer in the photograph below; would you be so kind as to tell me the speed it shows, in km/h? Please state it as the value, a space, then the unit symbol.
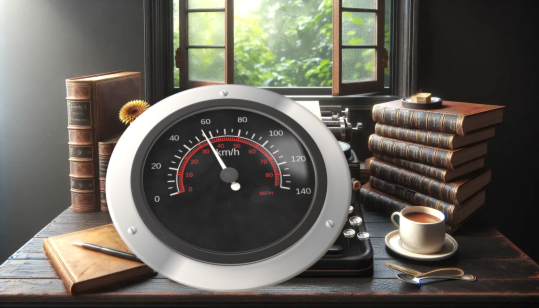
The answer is 55 km/h
